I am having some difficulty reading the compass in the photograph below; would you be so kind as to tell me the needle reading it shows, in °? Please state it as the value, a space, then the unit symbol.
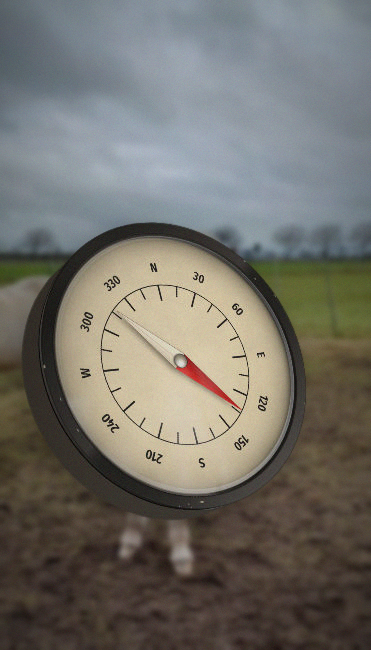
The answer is 135 °
